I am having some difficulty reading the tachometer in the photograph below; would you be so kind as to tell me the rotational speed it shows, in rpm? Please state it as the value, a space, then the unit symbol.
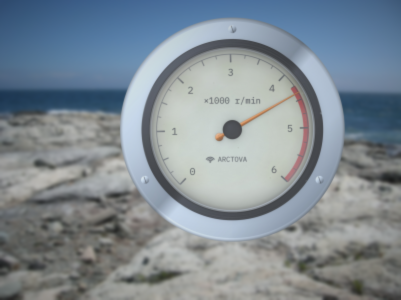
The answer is 4375 rpm
